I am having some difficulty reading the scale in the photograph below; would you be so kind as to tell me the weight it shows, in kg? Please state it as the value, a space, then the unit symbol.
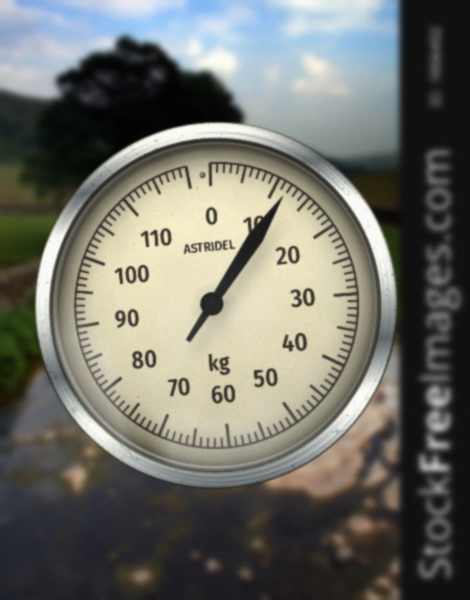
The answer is 12 kg
